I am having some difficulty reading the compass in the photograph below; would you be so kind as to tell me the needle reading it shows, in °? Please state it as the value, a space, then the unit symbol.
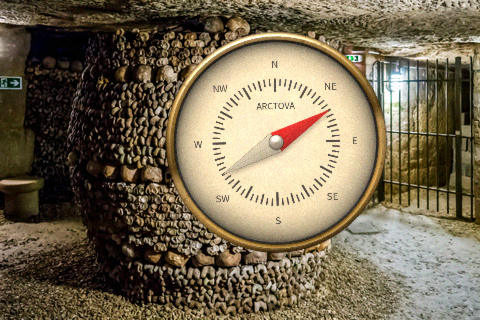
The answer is 60 °
